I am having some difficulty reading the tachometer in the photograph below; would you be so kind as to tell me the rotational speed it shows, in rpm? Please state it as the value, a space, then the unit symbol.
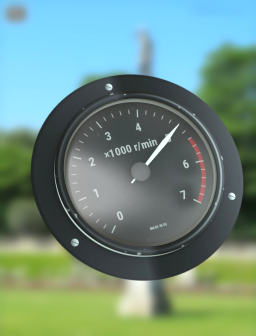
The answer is 5000 rpm
